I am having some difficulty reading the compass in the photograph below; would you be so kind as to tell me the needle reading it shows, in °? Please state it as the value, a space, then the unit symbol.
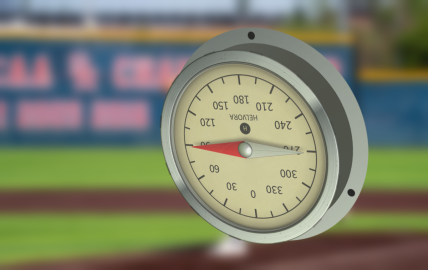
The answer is 90 °
